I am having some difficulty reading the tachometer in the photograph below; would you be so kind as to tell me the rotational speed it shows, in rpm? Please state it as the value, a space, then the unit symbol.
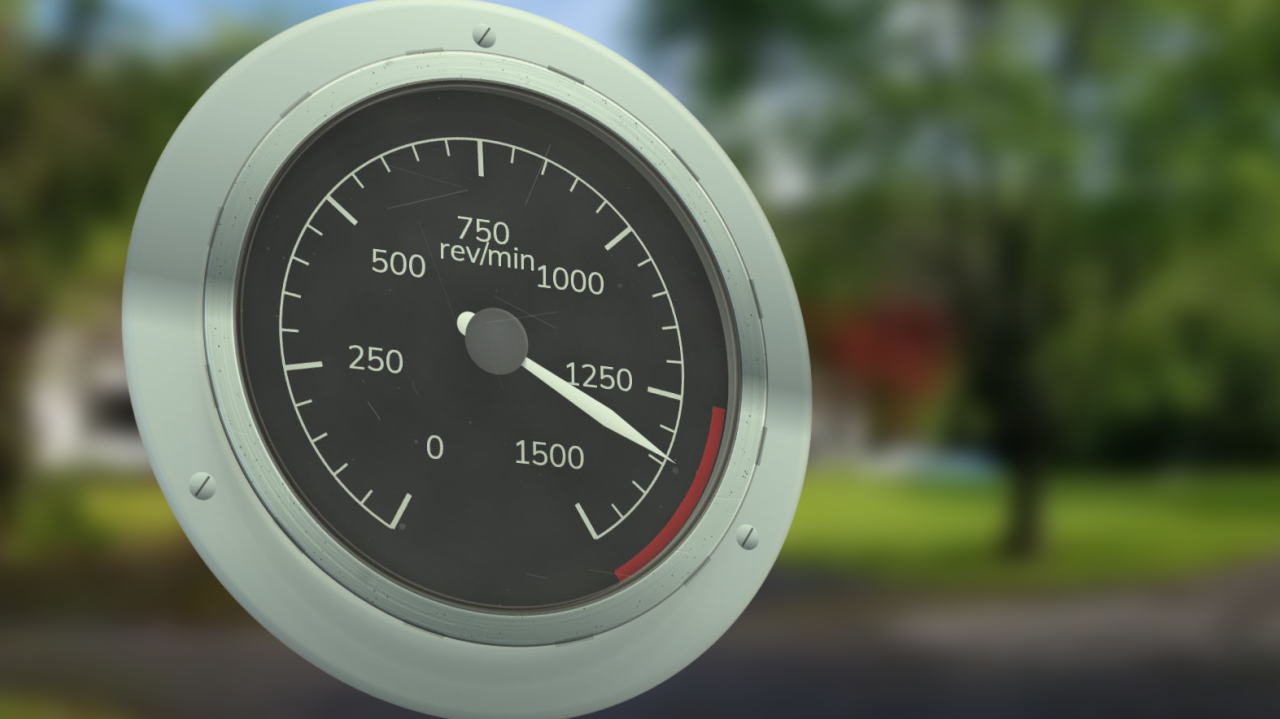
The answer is 1350 rpm
